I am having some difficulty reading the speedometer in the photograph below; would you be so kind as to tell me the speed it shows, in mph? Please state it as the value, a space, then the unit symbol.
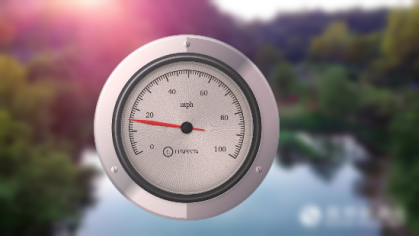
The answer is 15 mph
